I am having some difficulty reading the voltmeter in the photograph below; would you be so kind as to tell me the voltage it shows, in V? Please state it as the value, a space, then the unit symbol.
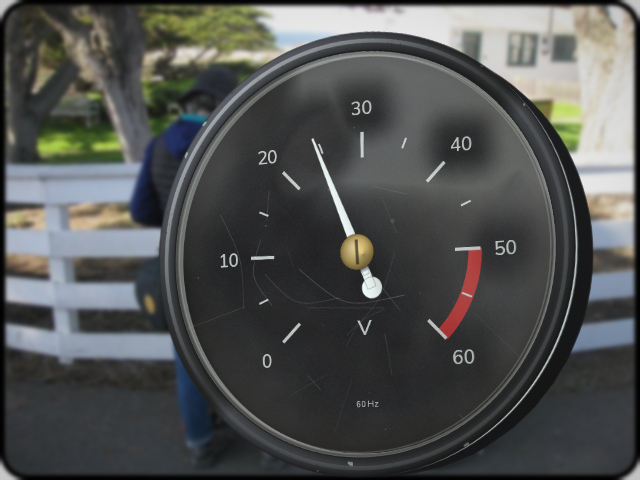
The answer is 25 V
